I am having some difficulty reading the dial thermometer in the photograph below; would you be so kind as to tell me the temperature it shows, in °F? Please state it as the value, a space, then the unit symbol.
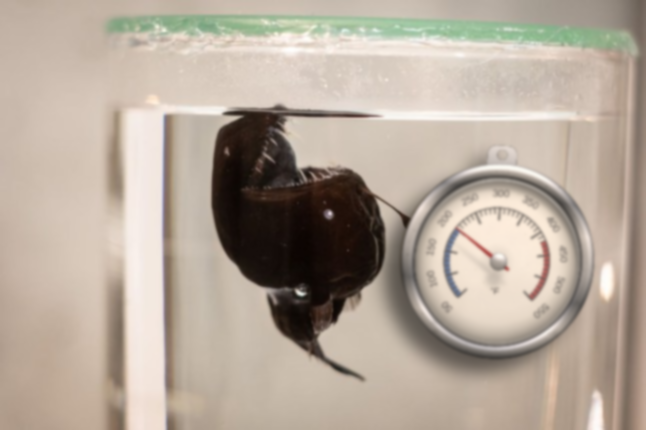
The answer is 200 °F
